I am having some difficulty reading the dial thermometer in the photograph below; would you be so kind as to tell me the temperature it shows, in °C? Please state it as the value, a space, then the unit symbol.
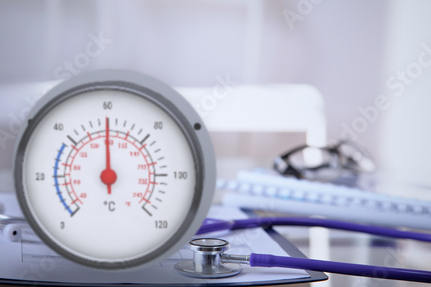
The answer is 60 °C
